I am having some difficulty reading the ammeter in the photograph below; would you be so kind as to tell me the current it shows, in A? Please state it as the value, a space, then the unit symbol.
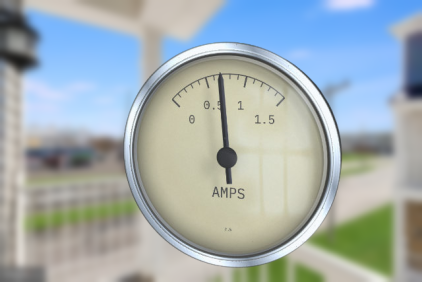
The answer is 0.7 A
